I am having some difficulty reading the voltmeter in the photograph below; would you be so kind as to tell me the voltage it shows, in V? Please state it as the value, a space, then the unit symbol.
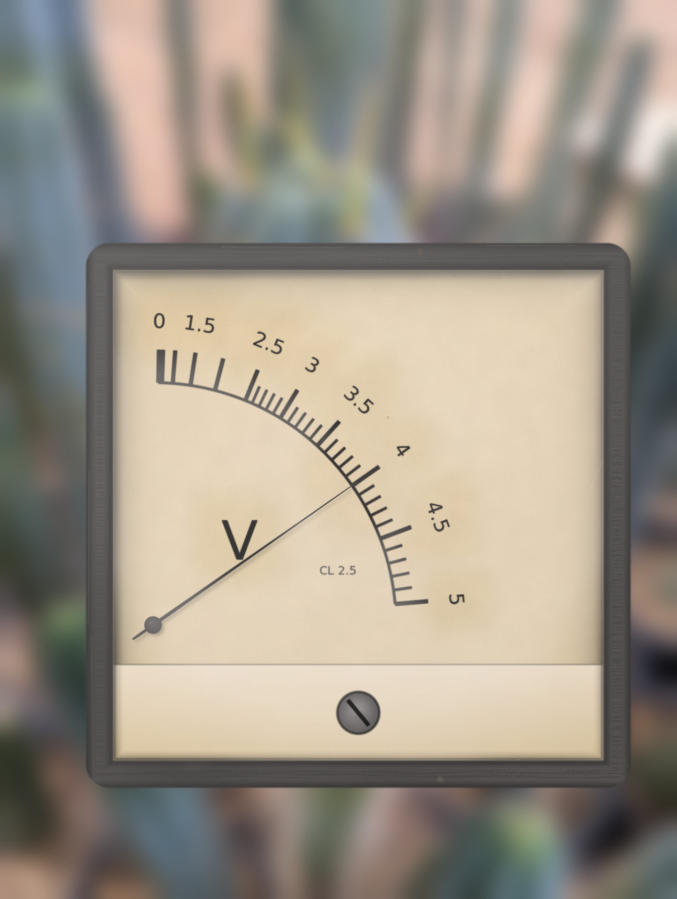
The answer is 4 V
